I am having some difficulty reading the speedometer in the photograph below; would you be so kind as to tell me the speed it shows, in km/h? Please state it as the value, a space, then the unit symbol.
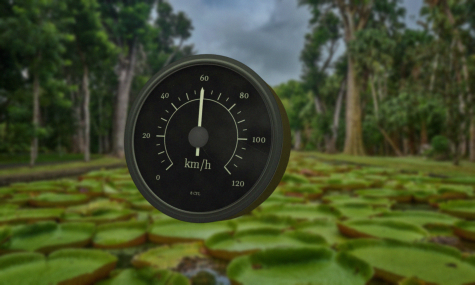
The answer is 60 km/h
